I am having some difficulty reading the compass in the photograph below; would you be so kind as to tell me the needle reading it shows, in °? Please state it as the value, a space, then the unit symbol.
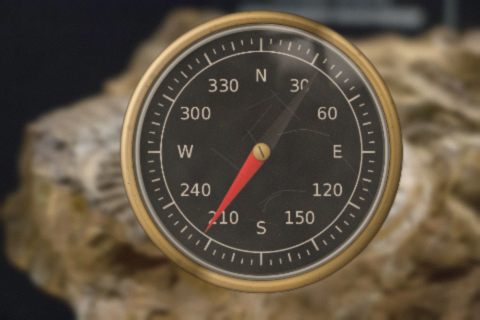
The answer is 215 °
